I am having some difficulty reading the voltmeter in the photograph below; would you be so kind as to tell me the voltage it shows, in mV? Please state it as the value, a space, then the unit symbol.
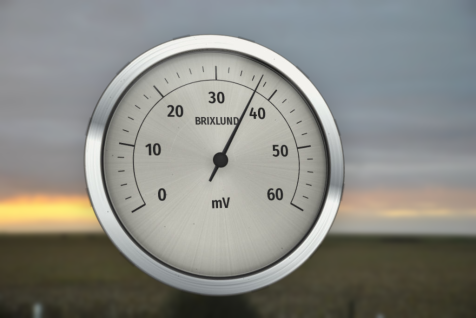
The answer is 37 mV
